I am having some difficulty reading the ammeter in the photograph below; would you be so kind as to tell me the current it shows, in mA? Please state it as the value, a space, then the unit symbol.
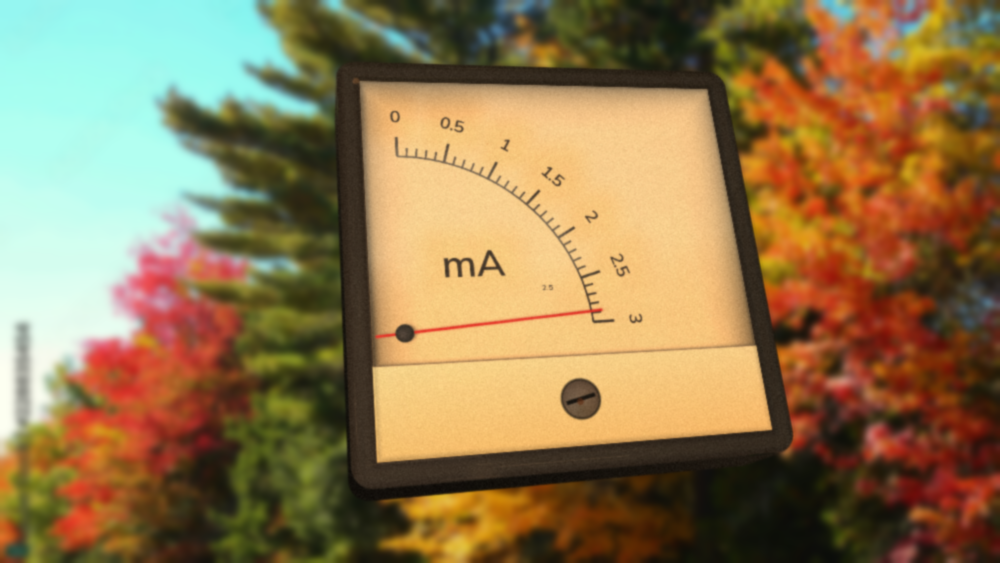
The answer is 2.9 mA
